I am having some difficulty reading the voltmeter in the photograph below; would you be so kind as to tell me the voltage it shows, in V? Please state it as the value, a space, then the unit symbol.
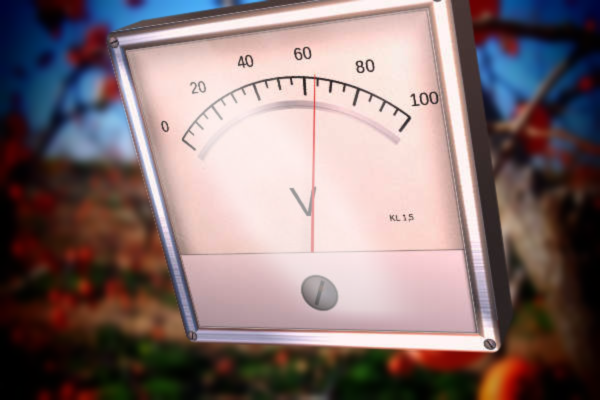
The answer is 65 V
